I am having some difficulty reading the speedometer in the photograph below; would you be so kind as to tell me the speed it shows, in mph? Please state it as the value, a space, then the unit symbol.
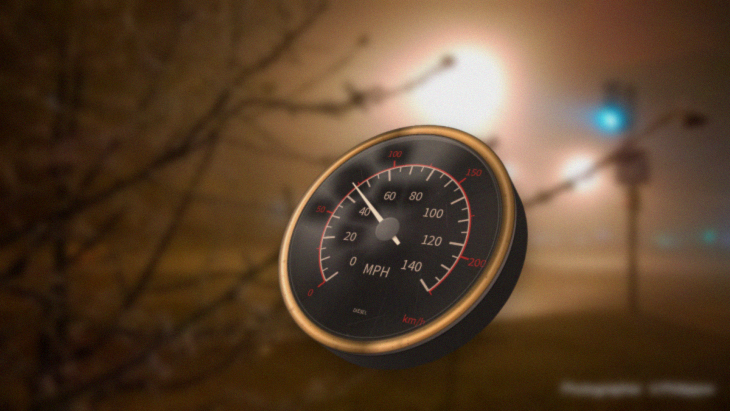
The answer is 45 mph
